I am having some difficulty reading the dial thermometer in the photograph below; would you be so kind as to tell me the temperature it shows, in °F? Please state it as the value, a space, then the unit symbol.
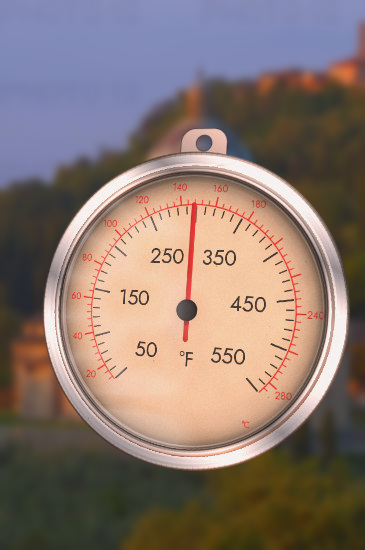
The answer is 300 °F
